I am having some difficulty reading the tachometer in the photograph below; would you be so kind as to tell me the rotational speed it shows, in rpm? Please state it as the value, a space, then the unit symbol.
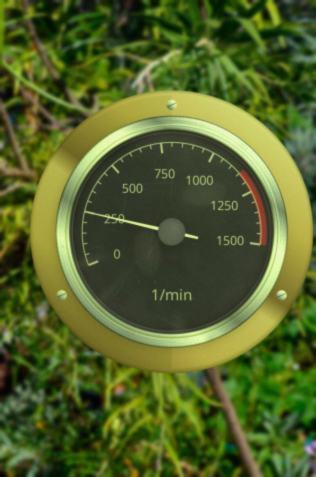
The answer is 250 rpm
